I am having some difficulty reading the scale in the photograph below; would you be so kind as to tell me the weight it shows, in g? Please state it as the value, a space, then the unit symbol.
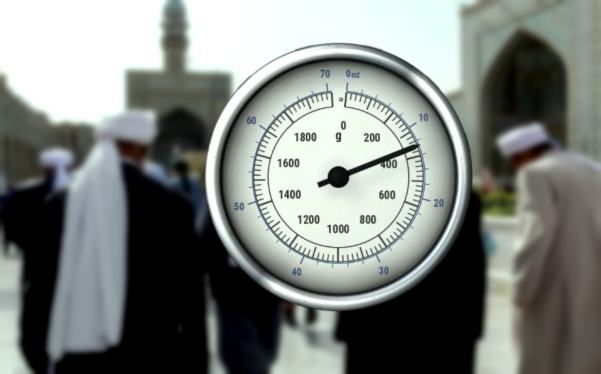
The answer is 360 g
